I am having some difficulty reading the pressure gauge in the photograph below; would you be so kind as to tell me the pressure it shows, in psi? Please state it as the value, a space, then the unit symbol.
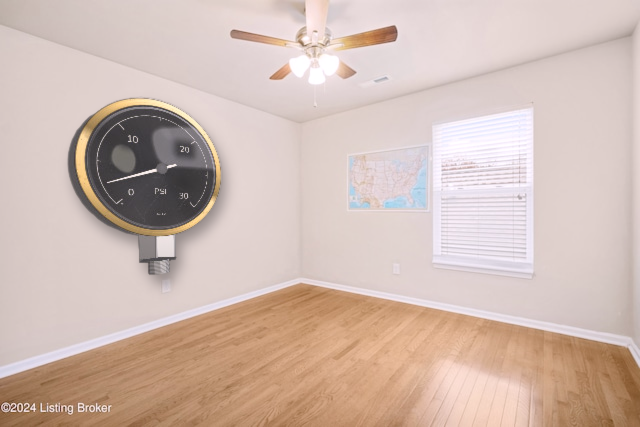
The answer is 2.5 psi
